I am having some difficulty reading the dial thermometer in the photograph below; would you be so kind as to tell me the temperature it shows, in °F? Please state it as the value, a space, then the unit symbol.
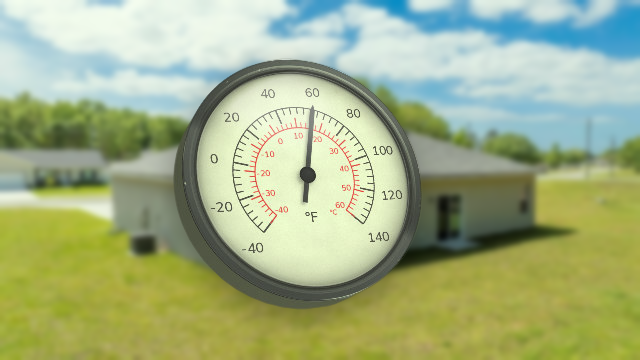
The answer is 60 °F
